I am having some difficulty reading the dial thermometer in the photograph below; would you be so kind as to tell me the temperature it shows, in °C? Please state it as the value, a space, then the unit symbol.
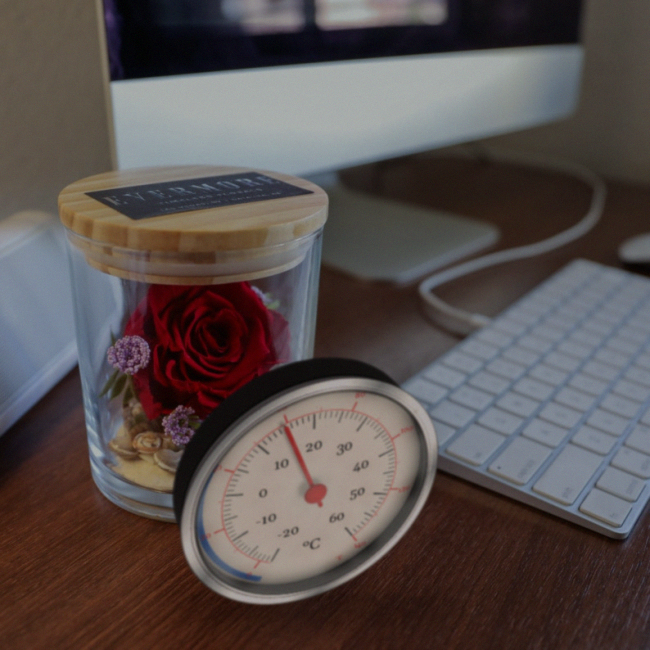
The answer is 15 °C
